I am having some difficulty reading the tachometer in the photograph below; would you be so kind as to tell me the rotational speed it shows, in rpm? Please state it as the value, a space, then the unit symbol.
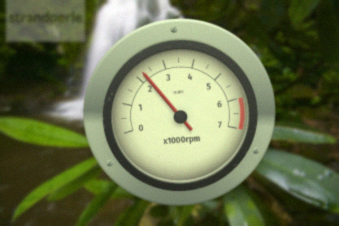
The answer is 2250 rpm
